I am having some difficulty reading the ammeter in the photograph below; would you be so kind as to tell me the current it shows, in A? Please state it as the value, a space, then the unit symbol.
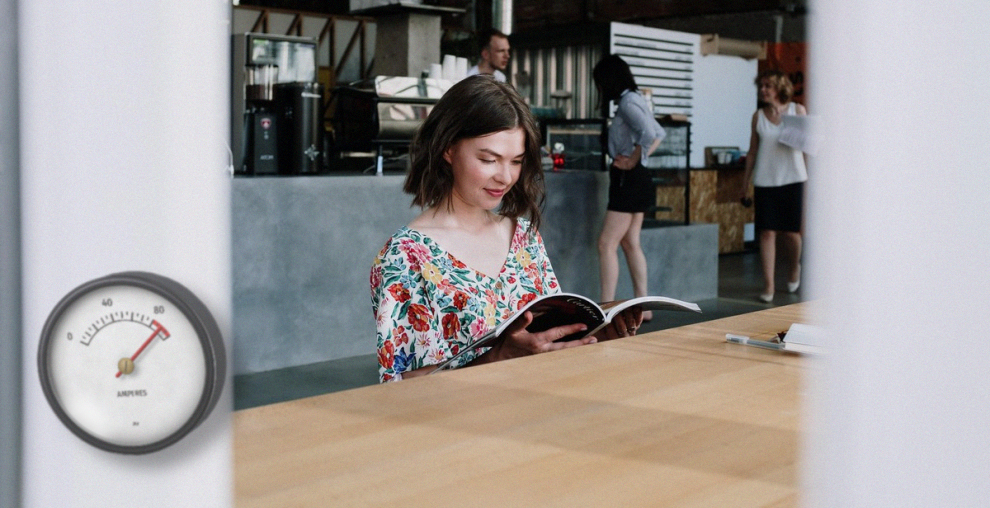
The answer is 90 A
